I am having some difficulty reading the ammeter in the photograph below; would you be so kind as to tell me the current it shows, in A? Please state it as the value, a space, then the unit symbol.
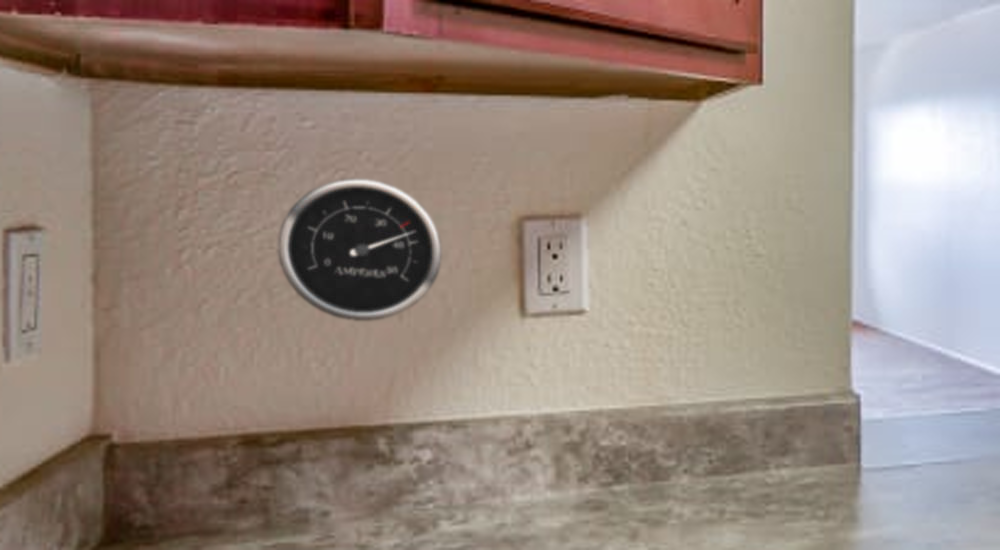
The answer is 37.5 A
